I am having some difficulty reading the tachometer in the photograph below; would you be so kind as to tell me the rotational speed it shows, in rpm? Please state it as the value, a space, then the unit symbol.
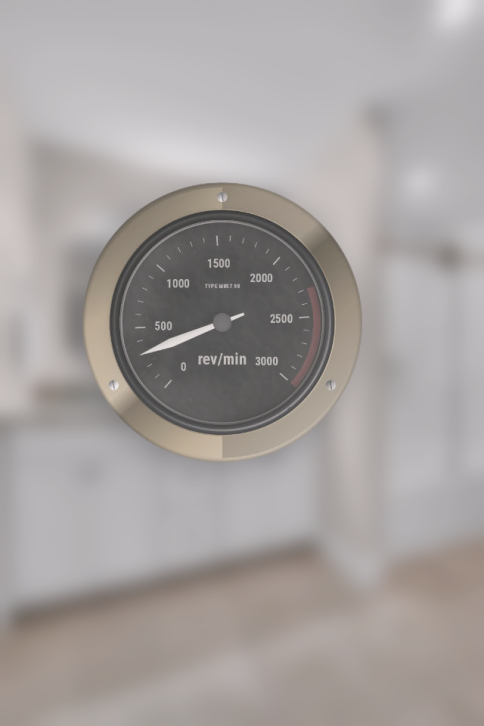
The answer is 300 rpm
